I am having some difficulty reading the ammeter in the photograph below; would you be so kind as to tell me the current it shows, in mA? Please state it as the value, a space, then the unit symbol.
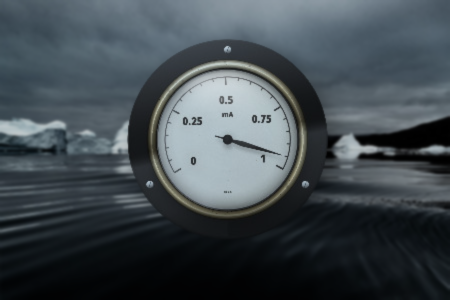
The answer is 0.95 mA
